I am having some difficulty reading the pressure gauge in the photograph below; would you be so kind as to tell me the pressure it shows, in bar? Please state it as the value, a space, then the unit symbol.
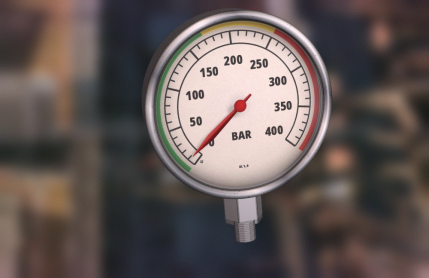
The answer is 10 bar
